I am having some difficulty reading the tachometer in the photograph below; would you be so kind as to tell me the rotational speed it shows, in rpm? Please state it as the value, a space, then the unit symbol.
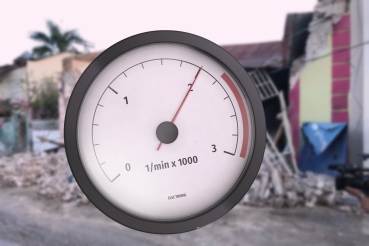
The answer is 2000 rpm
